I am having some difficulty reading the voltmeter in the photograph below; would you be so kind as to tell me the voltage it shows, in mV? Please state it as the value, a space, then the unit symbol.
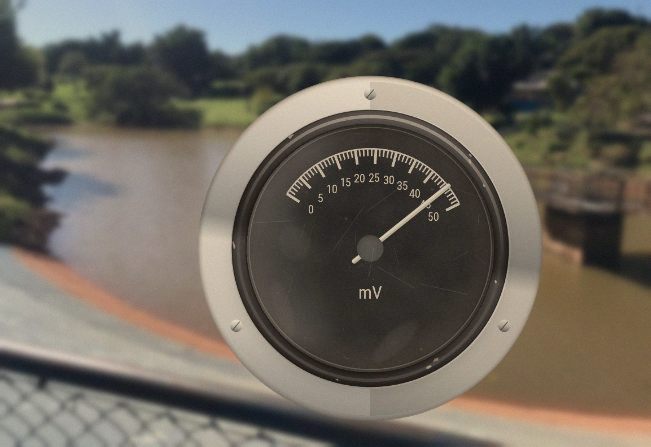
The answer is 45 mV
